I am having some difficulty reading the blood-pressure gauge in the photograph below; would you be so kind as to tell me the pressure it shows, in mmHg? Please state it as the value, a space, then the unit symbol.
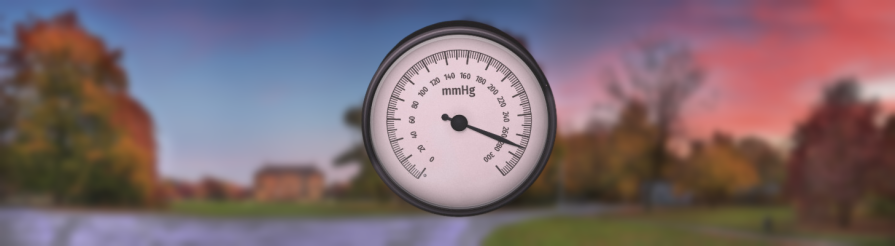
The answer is 270 mmHg
